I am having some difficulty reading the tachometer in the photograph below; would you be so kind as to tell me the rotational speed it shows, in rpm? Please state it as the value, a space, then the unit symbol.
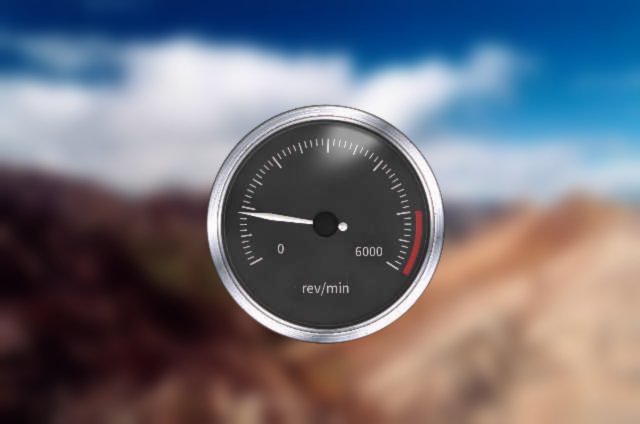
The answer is 900 rpm
